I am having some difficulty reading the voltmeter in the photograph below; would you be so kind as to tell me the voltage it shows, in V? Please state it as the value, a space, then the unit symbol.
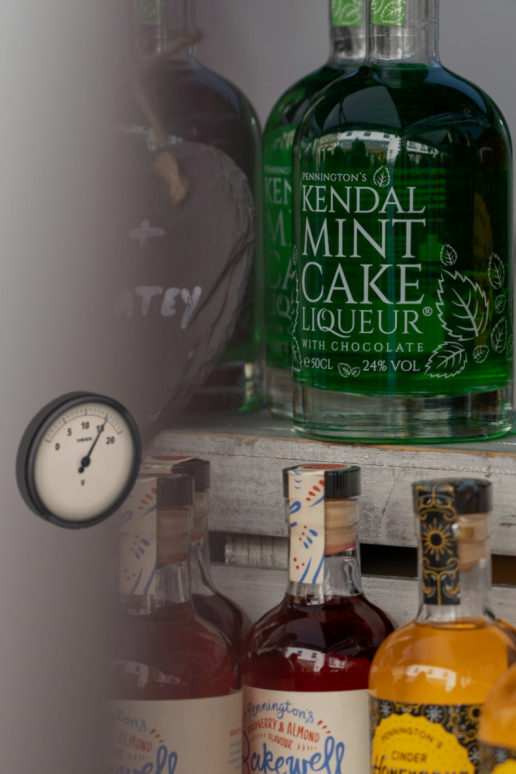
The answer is 15 V
